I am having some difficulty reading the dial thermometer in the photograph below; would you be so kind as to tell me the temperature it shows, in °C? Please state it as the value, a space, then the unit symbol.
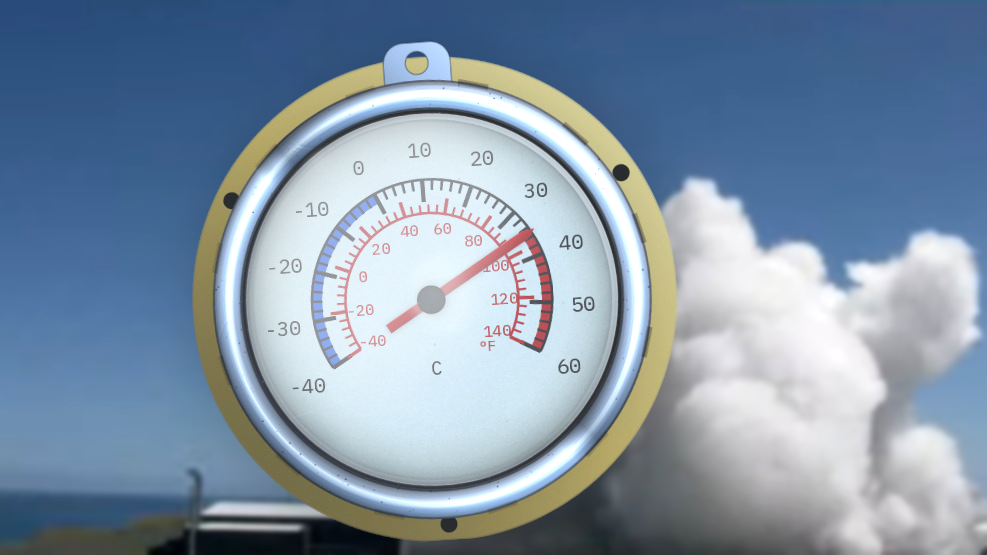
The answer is 35 °C
